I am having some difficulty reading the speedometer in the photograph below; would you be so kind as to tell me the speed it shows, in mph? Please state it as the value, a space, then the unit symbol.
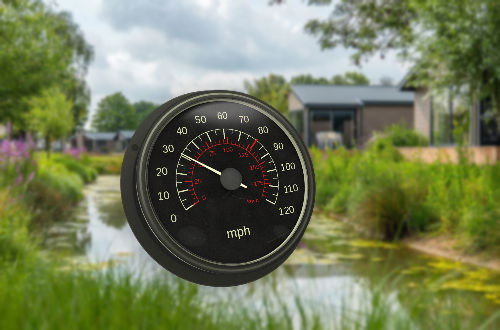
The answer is 30 mph
